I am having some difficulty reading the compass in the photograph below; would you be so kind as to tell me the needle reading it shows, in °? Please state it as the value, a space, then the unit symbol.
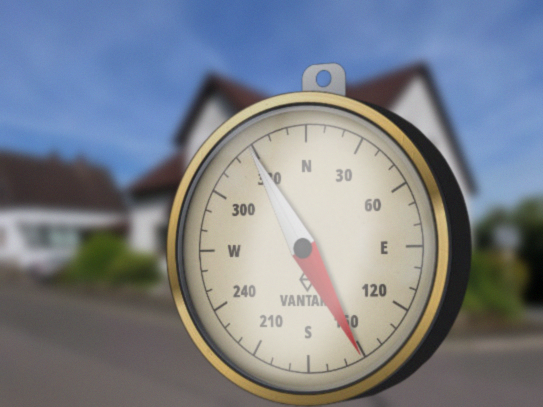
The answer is 150 °
